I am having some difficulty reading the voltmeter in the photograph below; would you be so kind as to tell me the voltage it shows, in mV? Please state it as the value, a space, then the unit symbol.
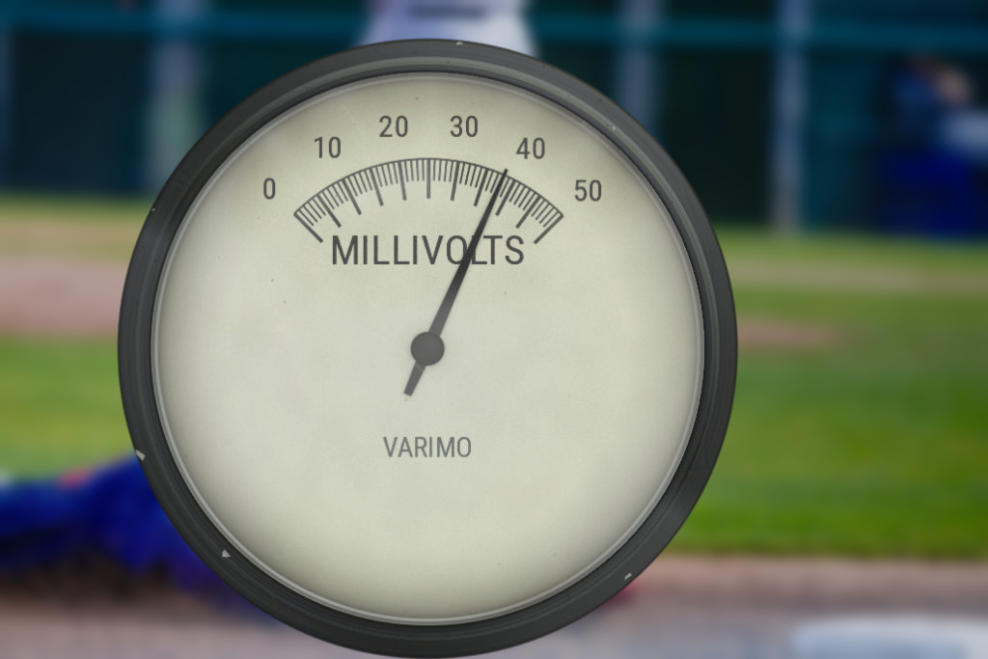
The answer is 38 mV
